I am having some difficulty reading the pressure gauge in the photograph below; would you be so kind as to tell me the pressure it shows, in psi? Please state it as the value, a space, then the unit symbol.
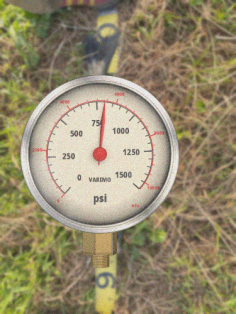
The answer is 800 psi
